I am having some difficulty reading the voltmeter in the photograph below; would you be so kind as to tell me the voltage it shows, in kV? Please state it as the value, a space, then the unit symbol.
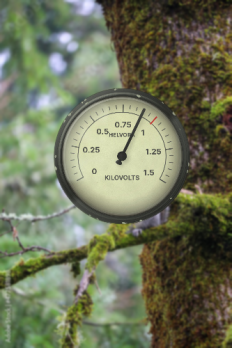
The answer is 0.9 kV
